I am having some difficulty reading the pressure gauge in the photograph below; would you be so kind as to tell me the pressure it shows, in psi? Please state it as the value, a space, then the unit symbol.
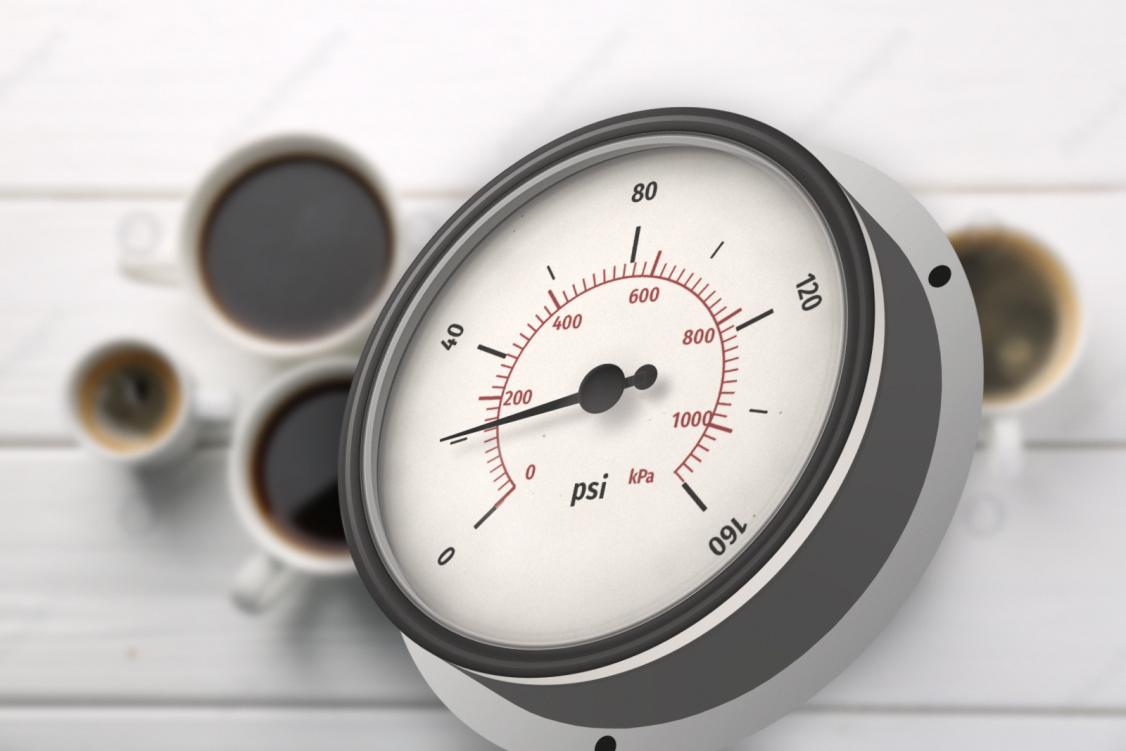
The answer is 20 psi
